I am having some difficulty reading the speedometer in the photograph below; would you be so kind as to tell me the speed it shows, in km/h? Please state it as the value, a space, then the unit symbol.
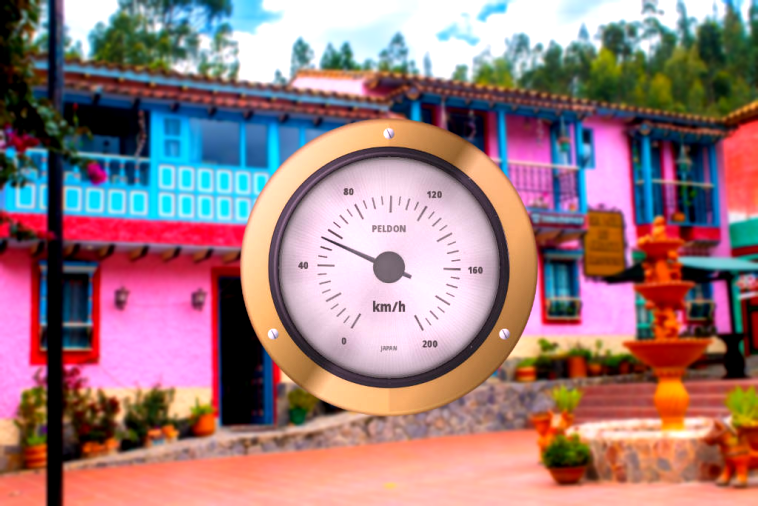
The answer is 55 km/h
